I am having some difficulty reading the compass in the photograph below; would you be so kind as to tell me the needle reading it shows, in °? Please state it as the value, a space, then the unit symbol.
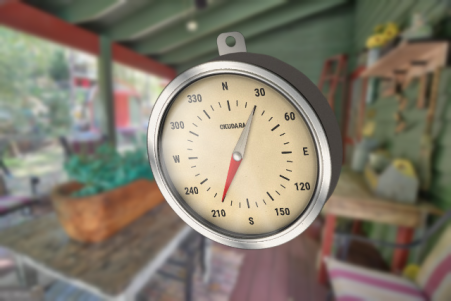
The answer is 210 °
